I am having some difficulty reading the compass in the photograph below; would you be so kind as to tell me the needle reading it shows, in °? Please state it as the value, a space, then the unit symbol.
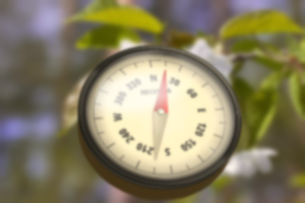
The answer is 15 °
